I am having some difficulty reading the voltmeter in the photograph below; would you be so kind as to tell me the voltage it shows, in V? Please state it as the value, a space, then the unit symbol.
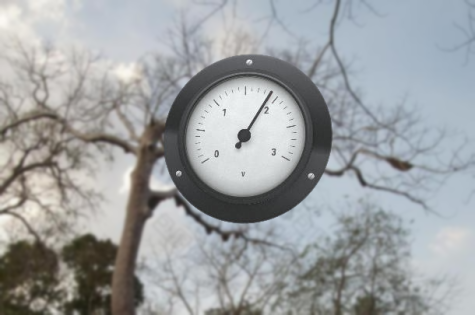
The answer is 1.9 V
